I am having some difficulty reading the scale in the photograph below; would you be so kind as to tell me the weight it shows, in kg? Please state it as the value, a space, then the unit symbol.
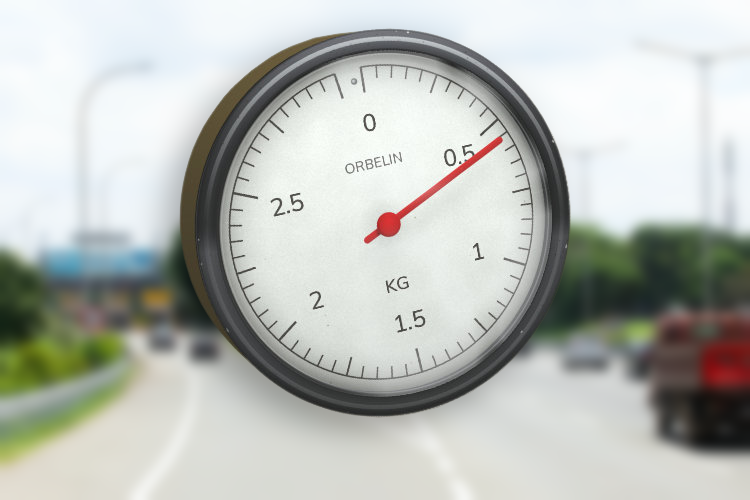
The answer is 0.55 kg
